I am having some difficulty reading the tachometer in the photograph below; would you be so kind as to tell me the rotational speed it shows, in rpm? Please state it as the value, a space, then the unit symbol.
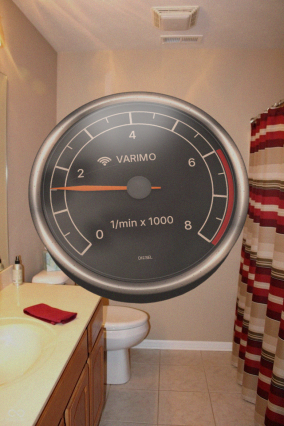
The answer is 1500 rpm
